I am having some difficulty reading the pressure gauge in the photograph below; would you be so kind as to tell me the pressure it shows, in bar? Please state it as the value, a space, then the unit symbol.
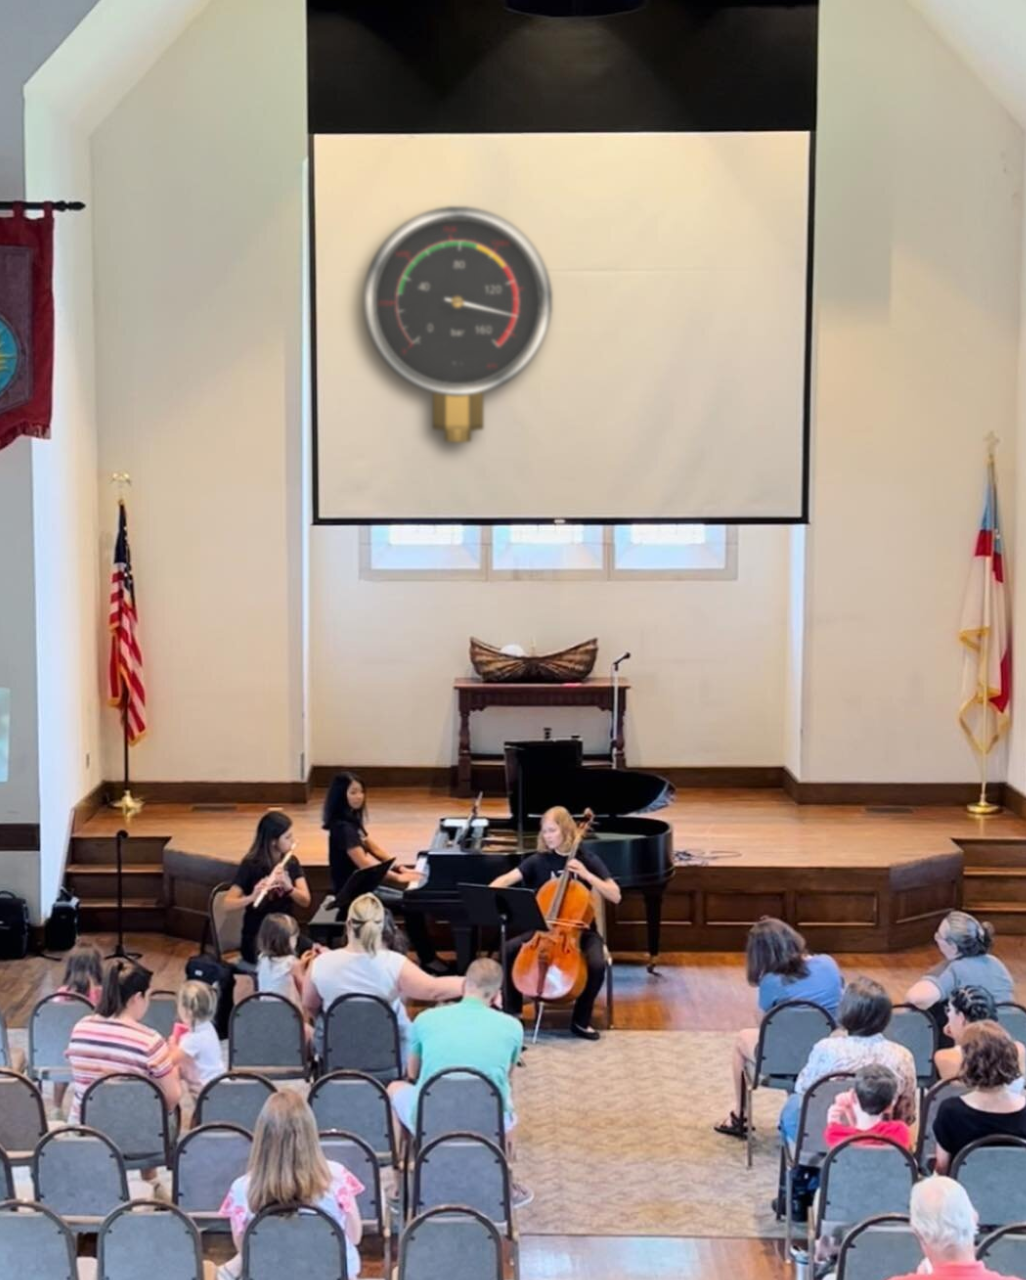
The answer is 140 bar
